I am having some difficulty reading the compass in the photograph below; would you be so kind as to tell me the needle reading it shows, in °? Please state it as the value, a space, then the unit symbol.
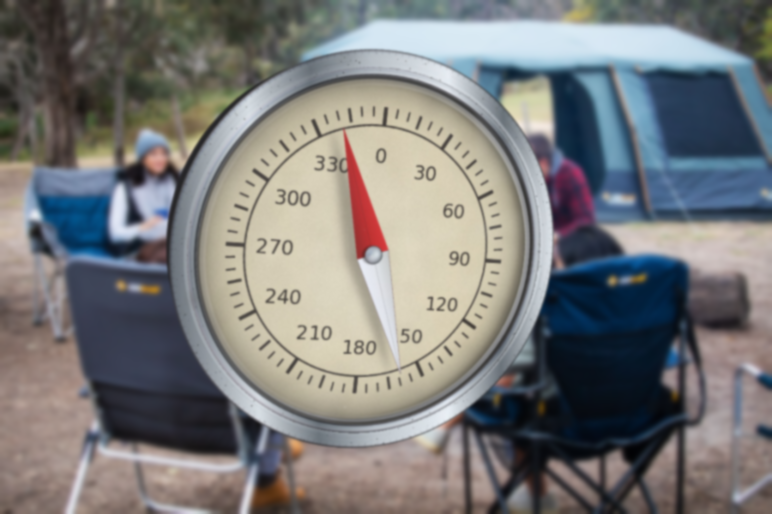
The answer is 340 °
